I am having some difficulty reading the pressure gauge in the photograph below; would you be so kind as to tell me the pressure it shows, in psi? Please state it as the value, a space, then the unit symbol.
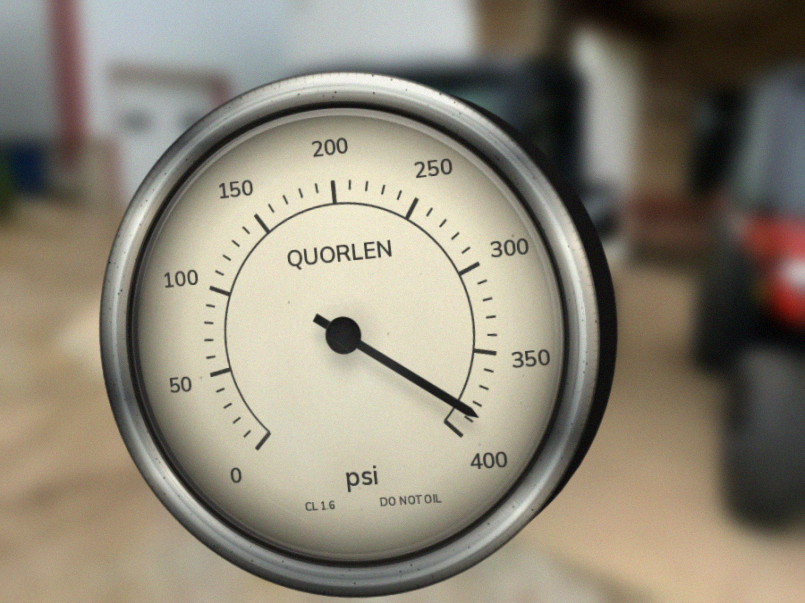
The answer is 385 psi
